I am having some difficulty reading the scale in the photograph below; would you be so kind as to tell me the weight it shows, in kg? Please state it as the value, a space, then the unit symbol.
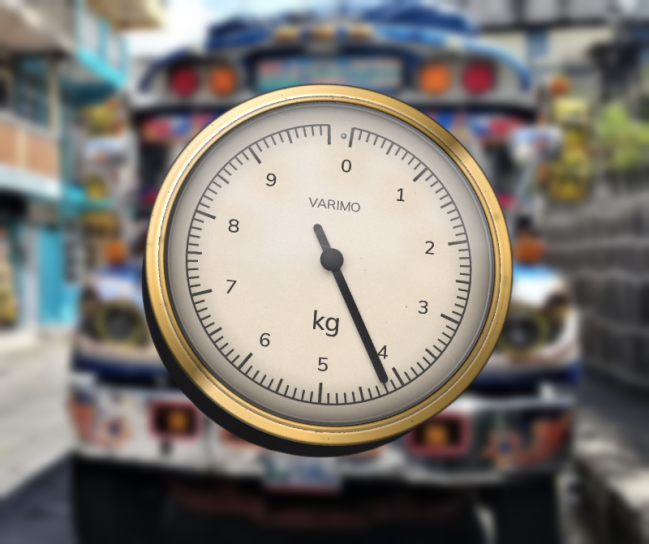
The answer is 4.2 kg
